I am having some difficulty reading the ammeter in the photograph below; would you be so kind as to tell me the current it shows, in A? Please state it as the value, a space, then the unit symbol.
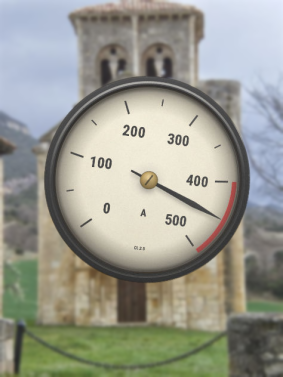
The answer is 450 A
